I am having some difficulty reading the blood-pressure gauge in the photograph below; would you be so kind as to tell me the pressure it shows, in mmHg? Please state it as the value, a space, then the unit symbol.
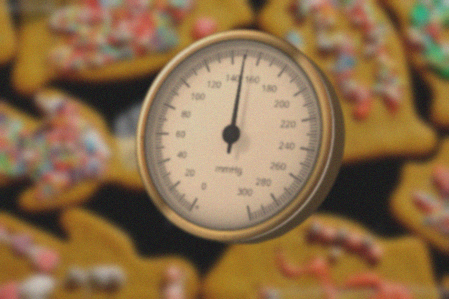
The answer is 150 mmHg
